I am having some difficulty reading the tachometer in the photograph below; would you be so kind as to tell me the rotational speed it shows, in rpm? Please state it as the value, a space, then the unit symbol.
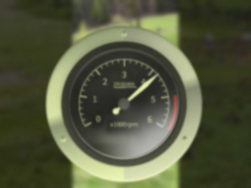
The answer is 4200 rpm
